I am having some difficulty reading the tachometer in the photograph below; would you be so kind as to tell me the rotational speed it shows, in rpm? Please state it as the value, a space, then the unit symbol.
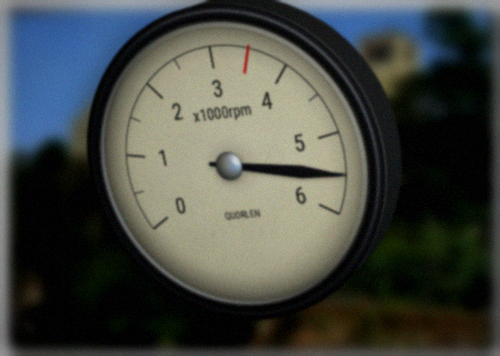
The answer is 5500 rpm
